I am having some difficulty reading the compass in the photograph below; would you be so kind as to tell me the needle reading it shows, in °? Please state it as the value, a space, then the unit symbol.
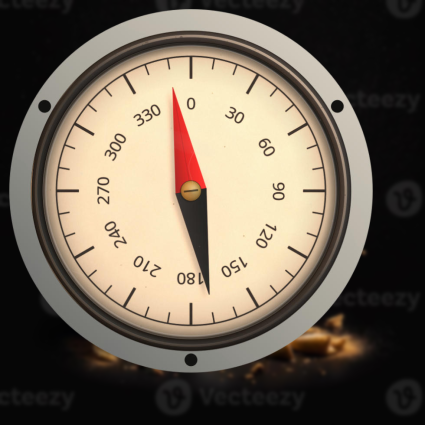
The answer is 350 °
